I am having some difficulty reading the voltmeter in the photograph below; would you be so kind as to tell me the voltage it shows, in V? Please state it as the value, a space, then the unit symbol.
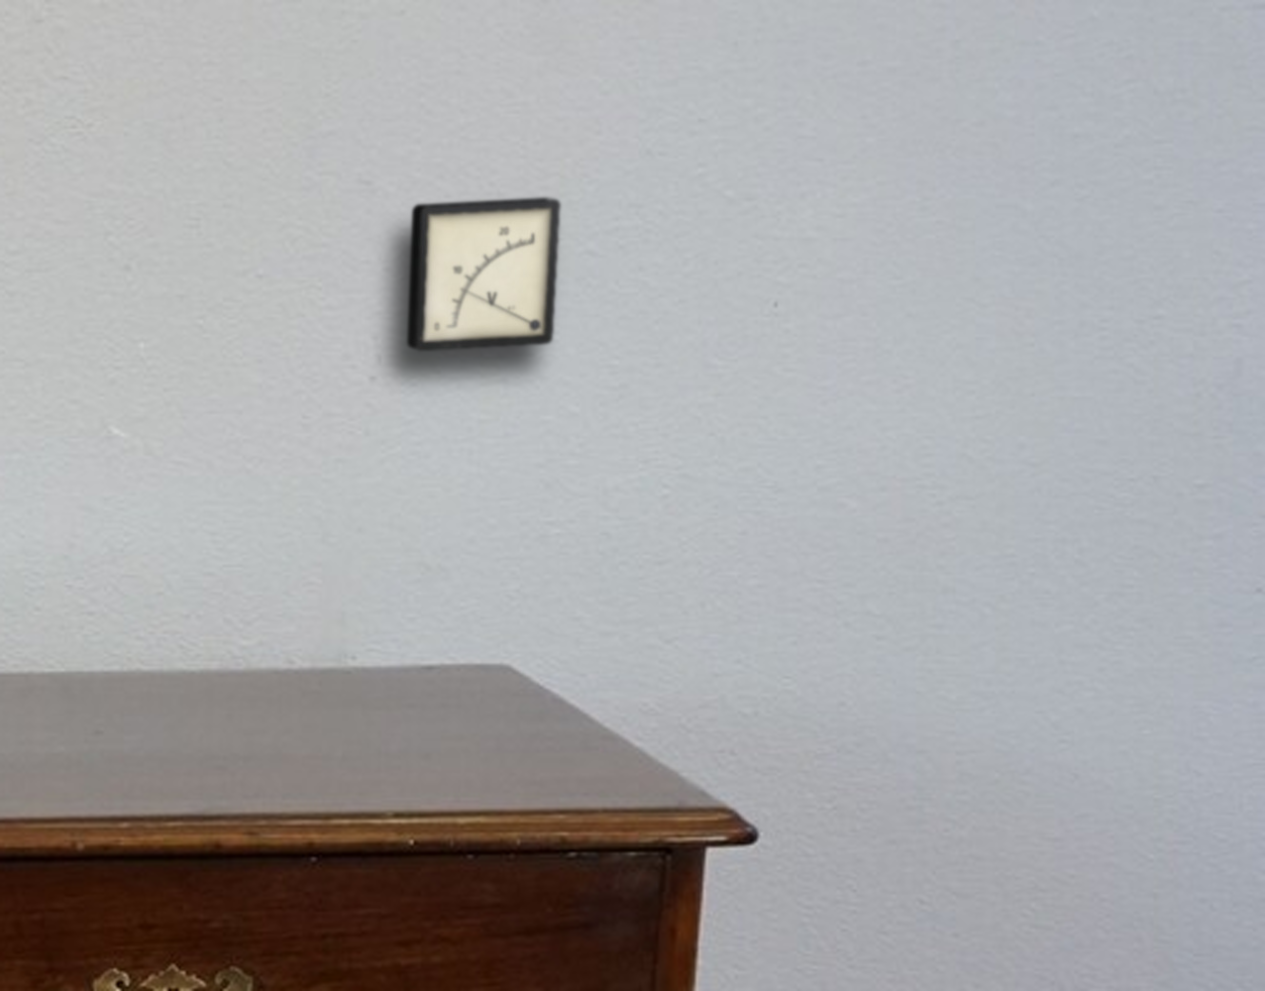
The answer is 7.5 V
